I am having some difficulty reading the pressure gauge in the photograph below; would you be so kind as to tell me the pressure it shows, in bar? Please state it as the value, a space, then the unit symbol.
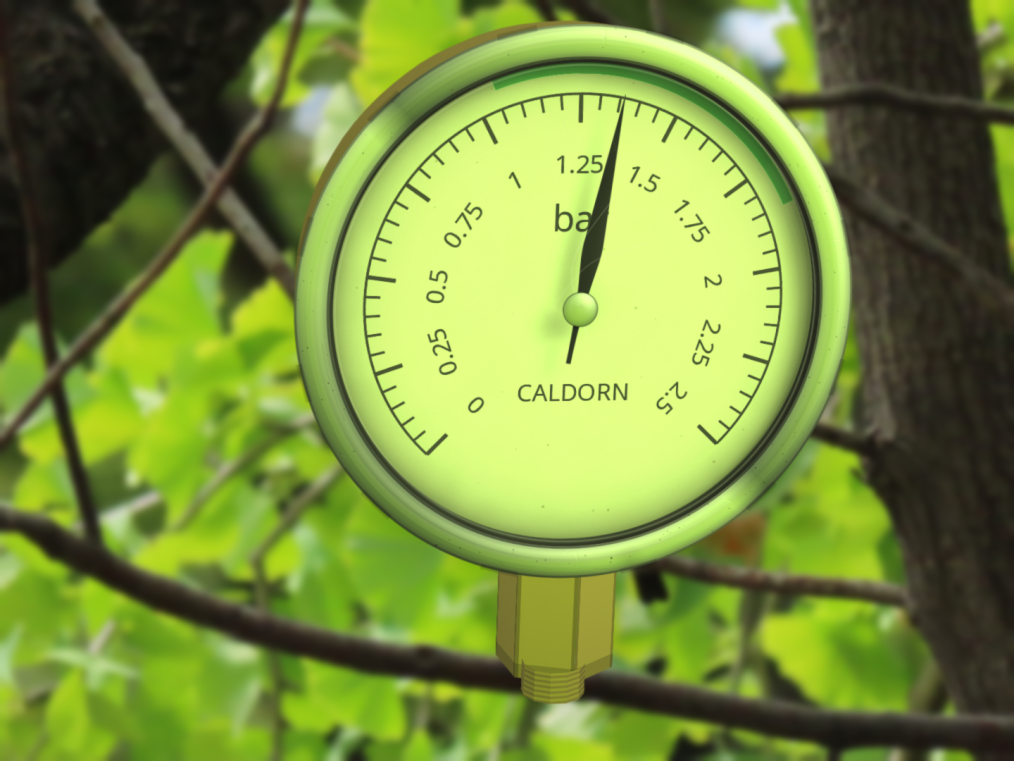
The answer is 1.35 bar
